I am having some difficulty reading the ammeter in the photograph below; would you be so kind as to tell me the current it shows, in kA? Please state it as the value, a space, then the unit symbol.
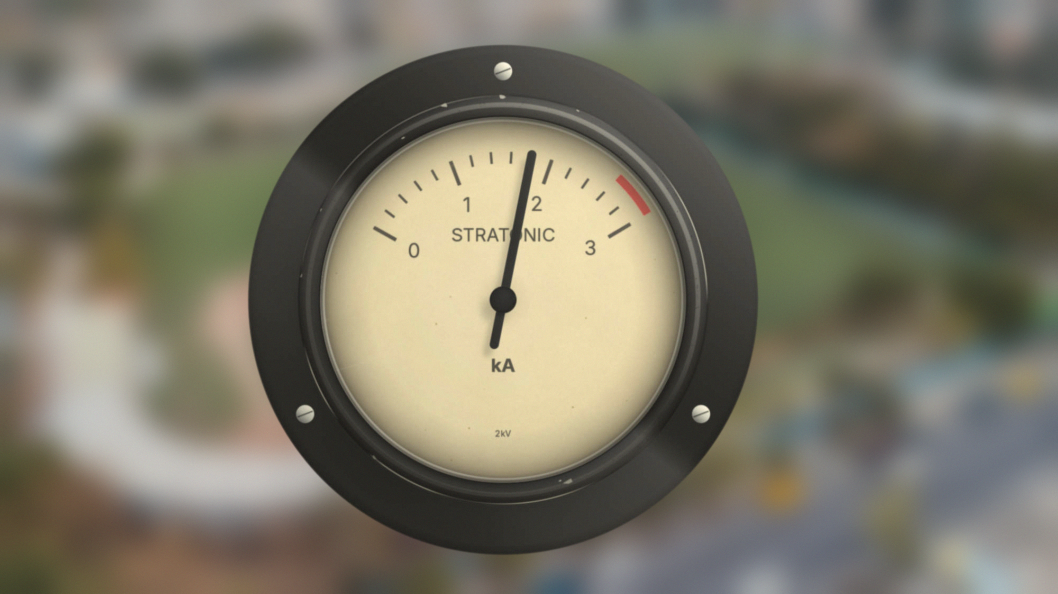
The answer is 1.8 kA
